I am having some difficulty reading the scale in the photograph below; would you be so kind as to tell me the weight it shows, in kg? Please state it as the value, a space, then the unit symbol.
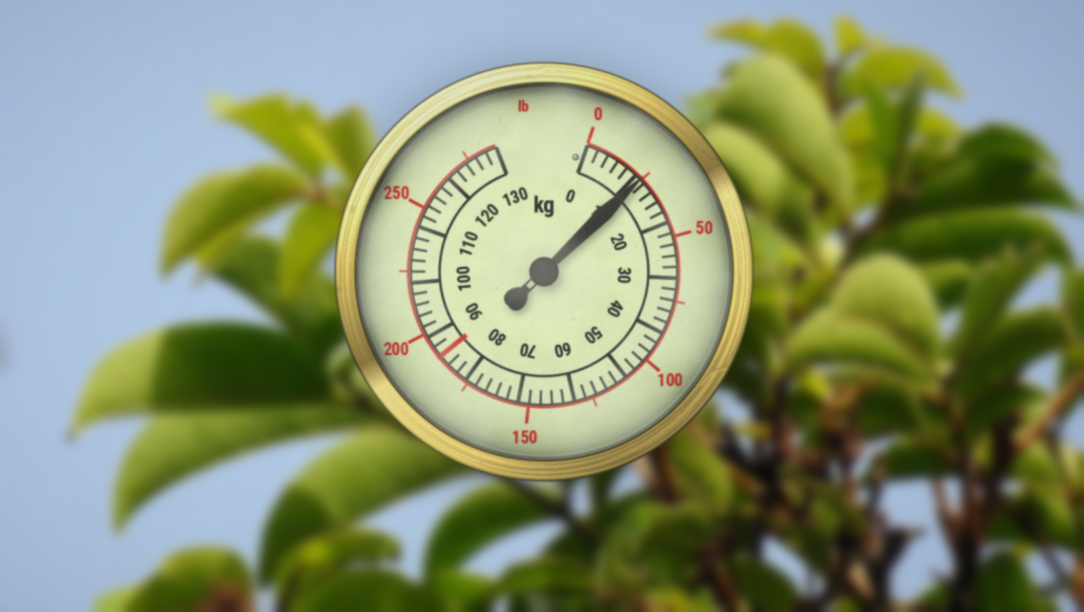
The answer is 11 kg
